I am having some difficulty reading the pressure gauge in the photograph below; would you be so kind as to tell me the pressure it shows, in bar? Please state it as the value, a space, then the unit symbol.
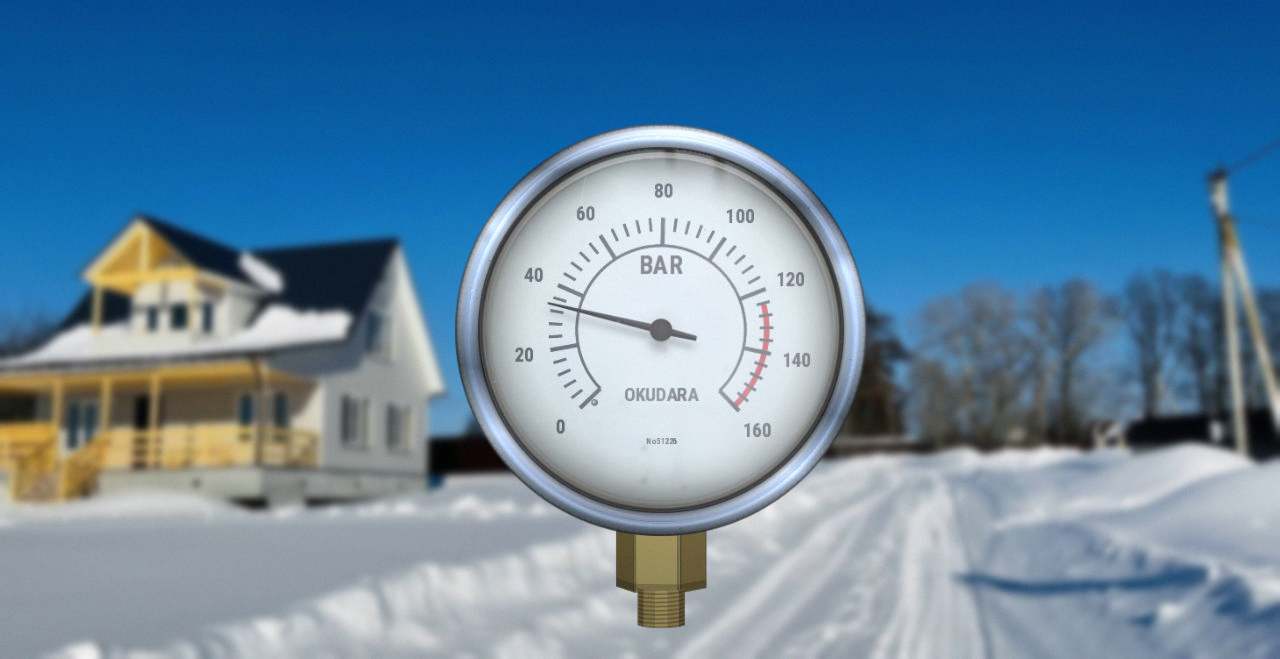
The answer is 34 bar
